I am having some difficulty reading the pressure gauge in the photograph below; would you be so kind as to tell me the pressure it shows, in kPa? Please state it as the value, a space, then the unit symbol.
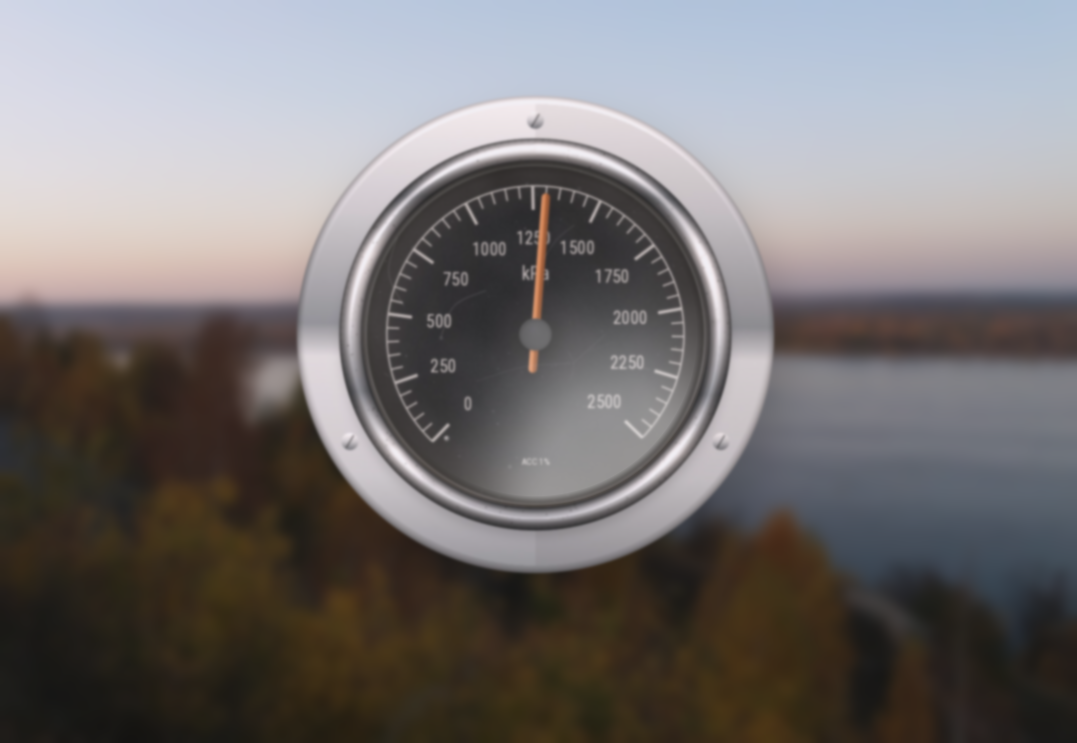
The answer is 1300 kPa
